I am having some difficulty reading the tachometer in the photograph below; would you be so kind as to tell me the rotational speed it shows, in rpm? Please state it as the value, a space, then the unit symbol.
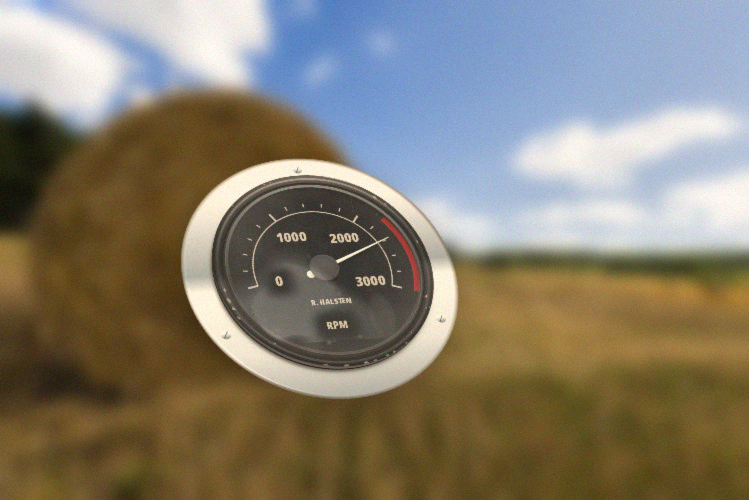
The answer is 2400 rpm
